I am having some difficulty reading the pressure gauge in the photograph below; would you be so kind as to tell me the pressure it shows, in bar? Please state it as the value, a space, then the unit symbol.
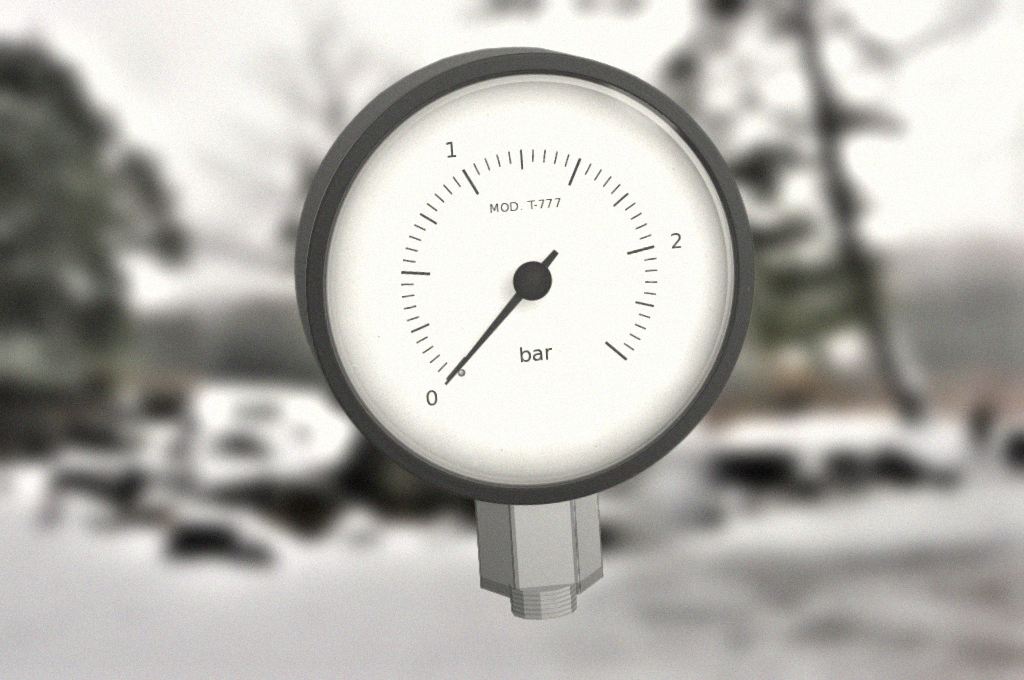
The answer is 0 bar
